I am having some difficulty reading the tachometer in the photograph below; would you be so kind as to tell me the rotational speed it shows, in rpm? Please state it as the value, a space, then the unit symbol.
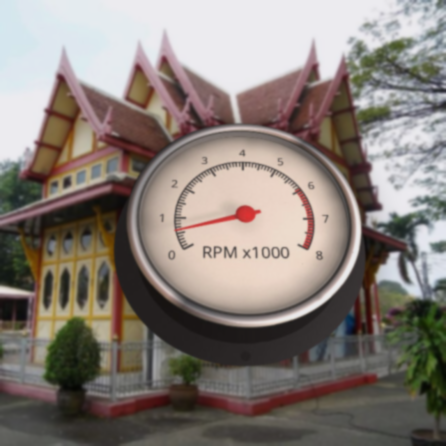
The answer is 500 rpm
